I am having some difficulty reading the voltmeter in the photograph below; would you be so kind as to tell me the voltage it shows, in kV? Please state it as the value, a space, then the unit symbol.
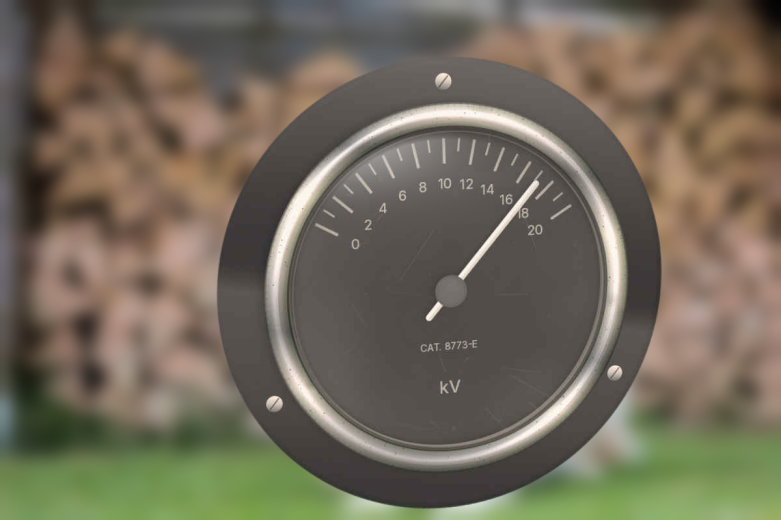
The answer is 17 kV
